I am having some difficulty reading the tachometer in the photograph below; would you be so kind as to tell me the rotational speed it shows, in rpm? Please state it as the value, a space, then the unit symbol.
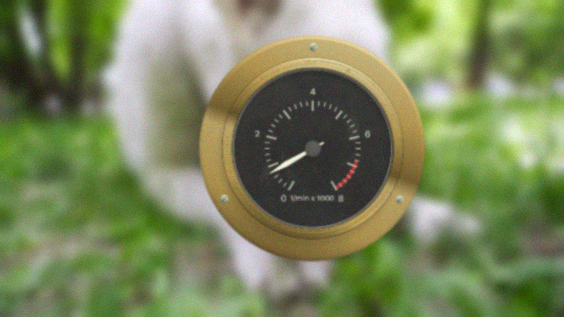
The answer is 800 rpm
